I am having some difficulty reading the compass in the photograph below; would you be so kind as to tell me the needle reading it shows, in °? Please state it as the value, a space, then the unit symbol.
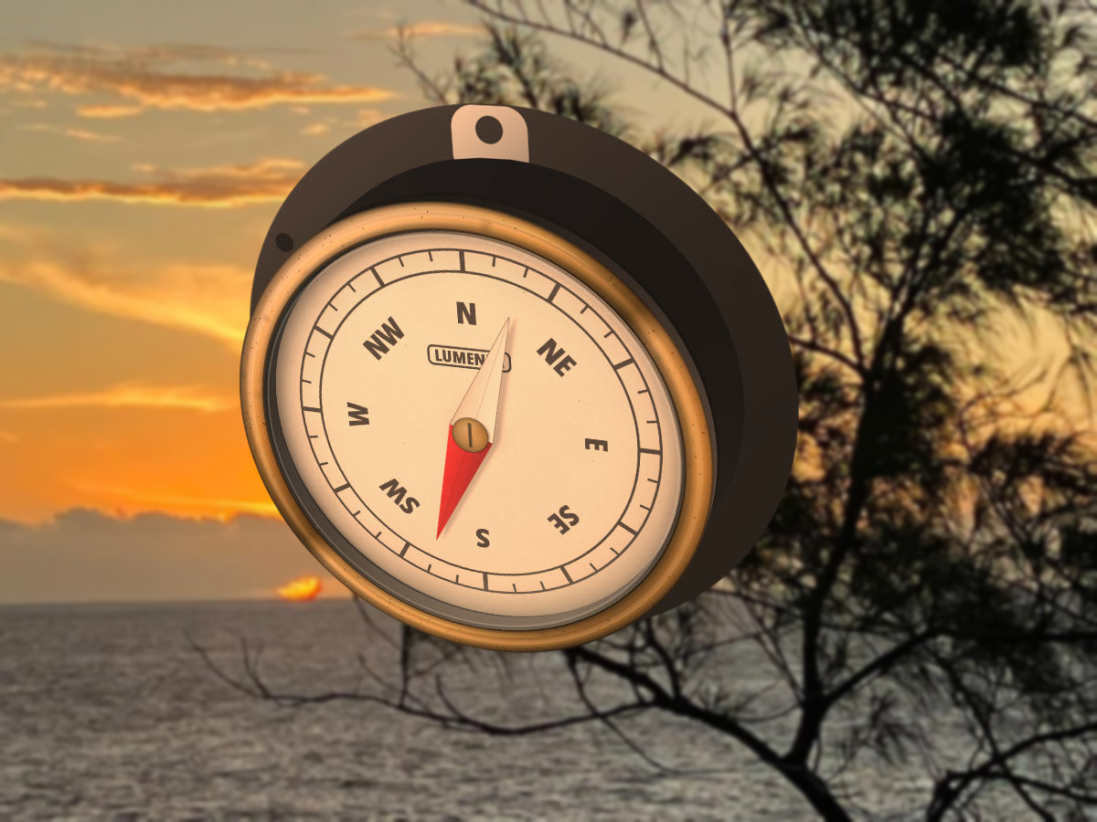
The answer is 200 °
